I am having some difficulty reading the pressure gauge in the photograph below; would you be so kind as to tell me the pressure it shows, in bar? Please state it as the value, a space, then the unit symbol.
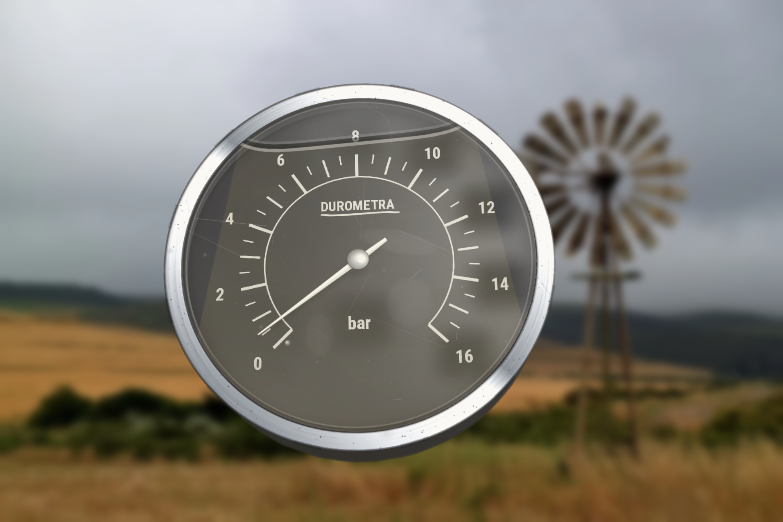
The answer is 0.5 bar
